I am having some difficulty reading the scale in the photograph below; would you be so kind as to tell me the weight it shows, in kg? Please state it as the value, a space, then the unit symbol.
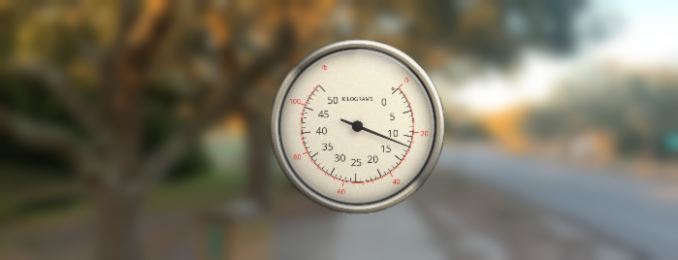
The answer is 12 kg
